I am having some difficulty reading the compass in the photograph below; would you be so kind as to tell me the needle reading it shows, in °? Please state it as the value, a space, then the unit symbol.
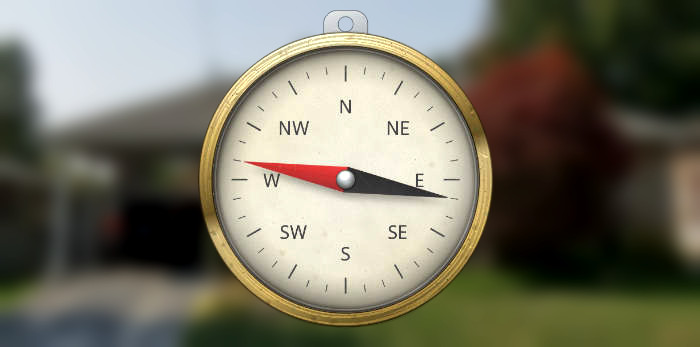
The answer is 280 °
